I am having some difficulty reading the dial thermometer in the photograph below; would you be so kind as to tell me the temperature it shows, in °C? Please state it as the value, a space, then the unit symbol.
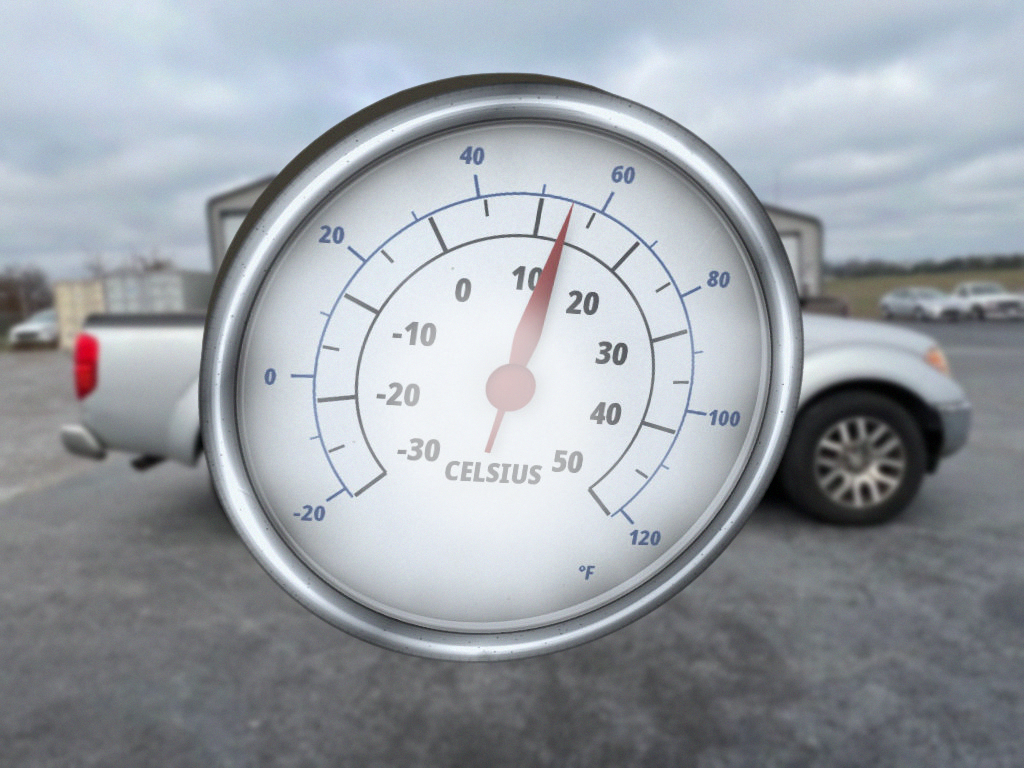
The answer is 12.5 °C
